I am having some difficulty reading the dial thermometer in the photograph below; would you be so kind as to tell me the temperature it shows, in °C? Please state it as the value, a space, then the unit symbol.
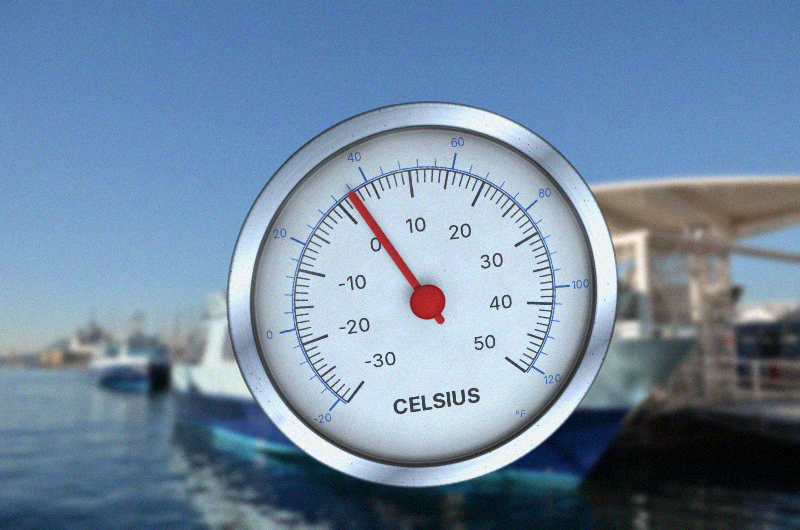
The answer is 2 °C
